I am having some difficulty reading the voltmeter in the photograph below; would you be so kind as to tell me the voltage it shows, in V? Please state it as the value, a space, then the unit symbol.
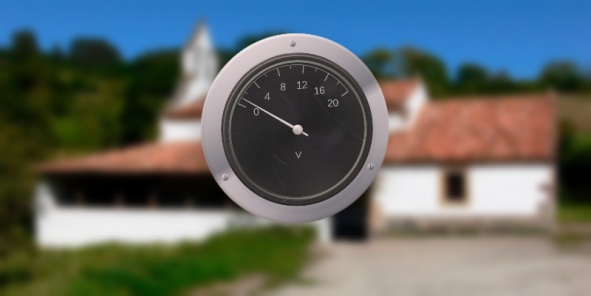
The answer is 1 V
